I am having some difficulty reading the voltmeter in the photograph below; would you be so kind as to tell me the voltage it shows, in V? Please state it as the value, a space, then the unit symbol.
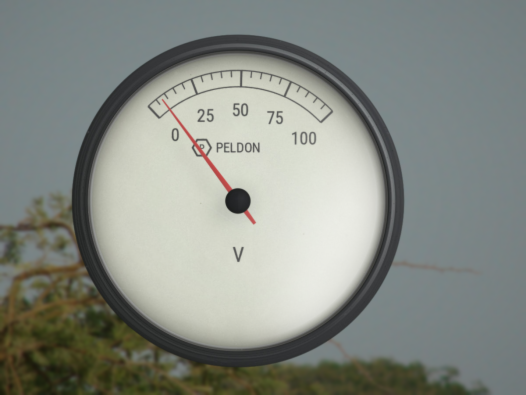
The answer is 7.5 V
